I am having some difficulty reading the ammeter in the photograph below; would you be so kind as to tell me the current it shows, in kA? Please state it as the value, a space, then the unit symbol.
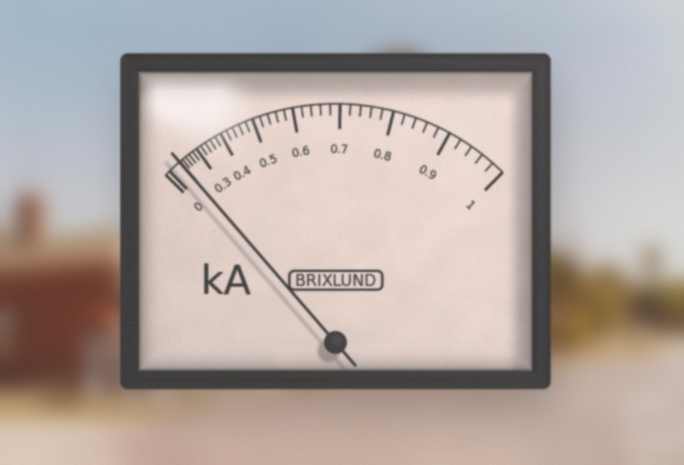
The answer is 0.2 kA
